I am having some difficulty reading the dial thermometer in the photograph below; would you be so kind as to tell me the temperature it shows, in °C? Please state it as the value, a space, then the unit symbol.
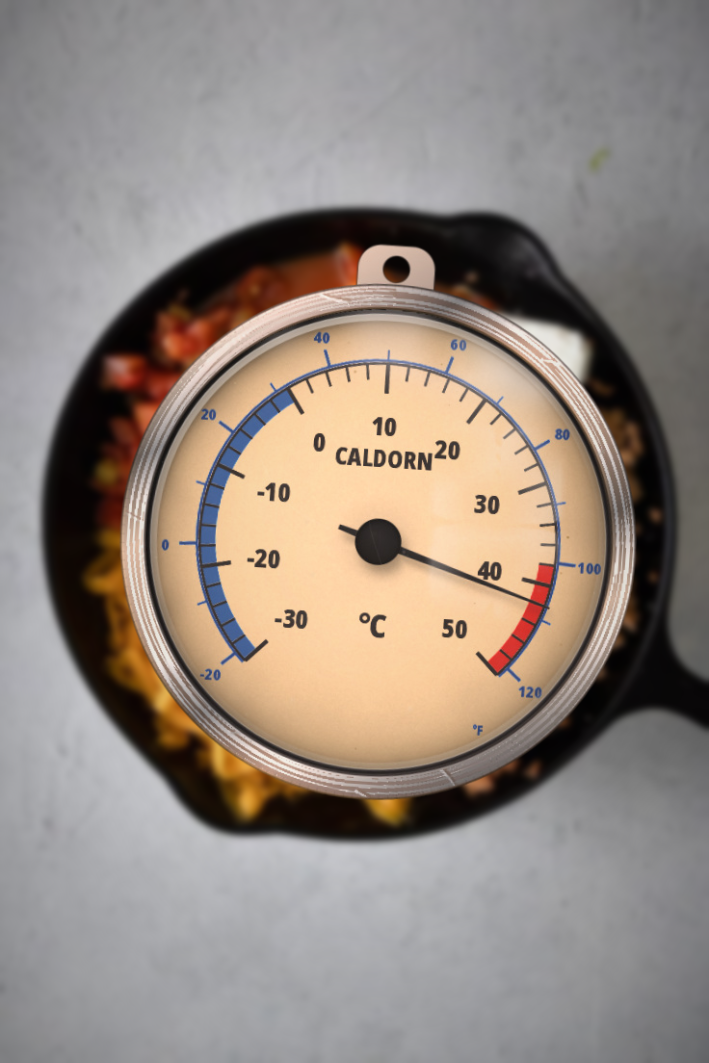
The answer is 42 °C
